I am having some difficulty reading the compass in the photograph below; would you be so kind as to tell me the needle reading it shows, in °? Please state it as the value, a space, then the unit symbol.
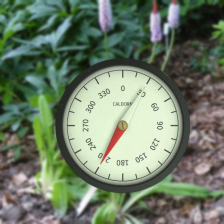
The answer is 210 °
